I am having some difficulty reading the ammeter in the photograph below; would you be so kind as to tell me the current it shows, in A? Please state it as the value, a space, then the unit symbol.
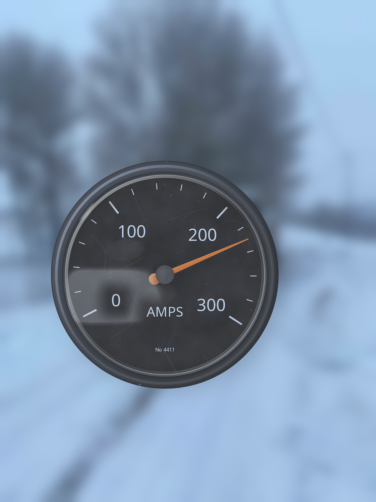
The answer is 230 A
